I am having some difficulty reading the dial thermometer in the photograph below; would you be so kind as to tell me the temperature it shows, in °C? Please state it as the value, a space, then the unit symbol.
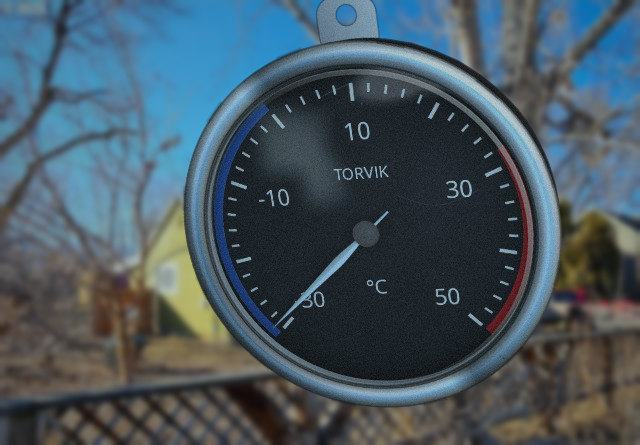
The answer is -29 °C
